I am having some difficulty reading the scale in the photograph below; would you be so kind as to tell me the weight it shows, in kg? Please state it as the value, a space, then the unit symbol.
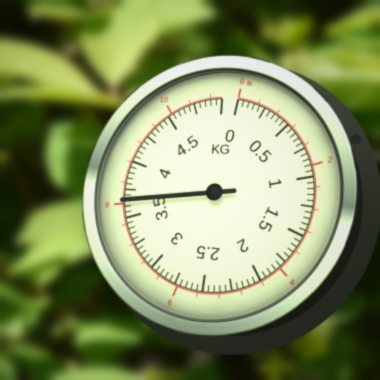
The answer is 3.65 kg
